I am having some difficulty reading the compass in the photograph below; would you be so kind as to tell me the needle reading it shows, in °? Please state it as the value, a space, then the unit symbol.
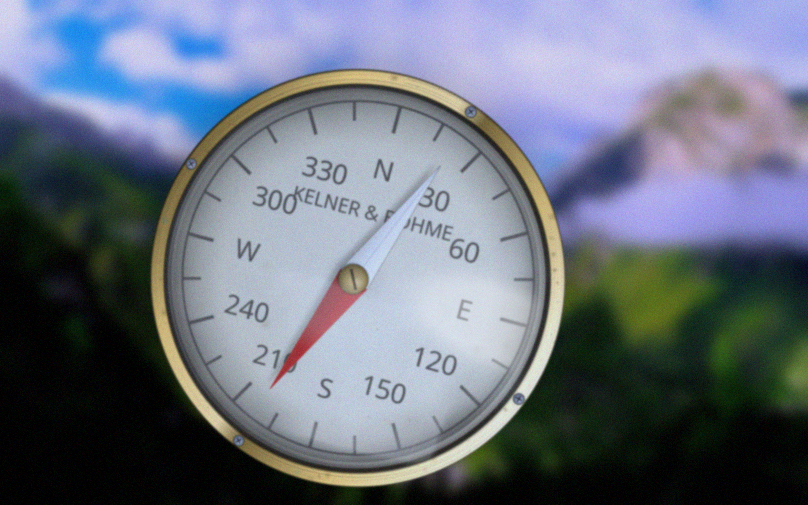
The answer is 202.5 °
